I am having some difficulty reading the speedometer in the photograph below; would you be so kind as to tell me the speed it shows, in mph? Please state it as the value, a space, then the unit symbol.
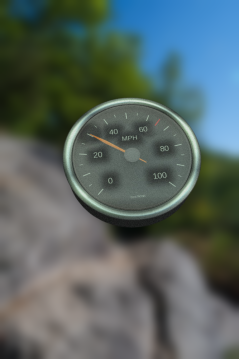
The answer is 30 mph
